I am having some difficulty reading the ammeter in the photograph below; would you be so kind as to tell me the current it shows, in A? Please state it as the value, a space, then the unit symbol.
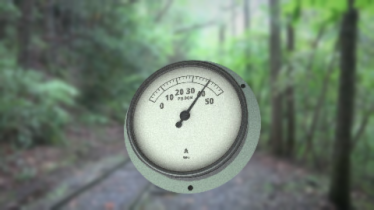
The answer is 40 A
